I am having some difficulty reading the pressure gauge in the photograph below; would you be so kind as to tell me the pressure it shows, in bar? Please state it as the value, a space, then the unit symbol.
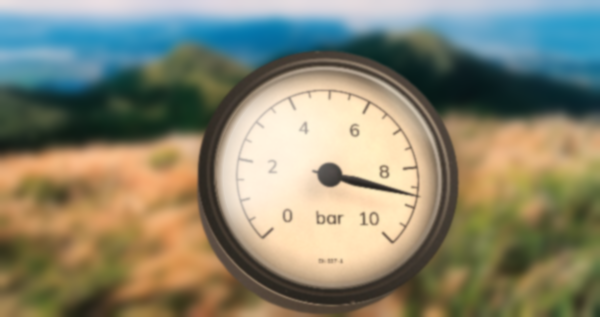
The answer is 8.75 bar
